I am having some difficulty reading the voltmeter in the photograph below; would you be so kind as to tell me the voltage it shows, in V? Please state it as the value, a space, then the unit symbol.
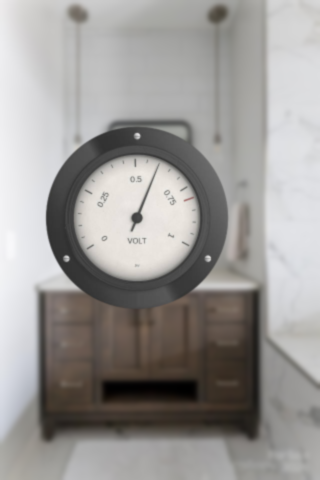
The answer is 0.6 V
